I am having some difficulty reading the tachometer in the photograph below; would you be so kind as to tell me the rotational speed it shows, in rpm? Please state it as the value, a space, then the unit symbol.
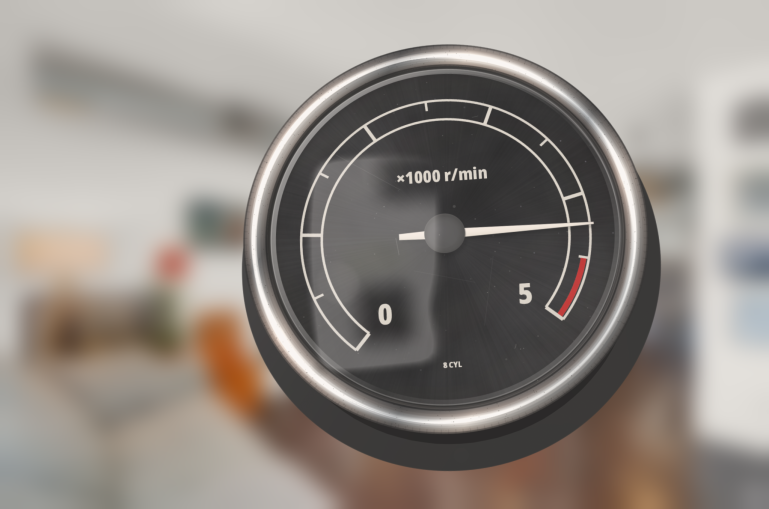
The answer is 4250 rpm
